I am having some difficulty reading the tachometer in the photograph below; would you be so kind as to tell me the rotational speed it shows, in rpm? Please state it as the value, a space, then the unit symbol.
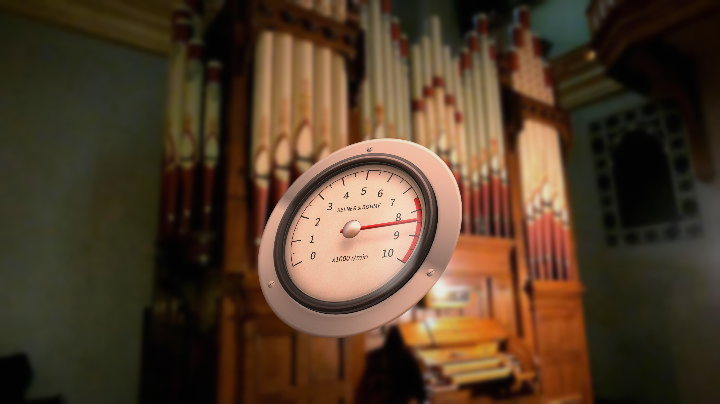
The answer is 8500 rpm
